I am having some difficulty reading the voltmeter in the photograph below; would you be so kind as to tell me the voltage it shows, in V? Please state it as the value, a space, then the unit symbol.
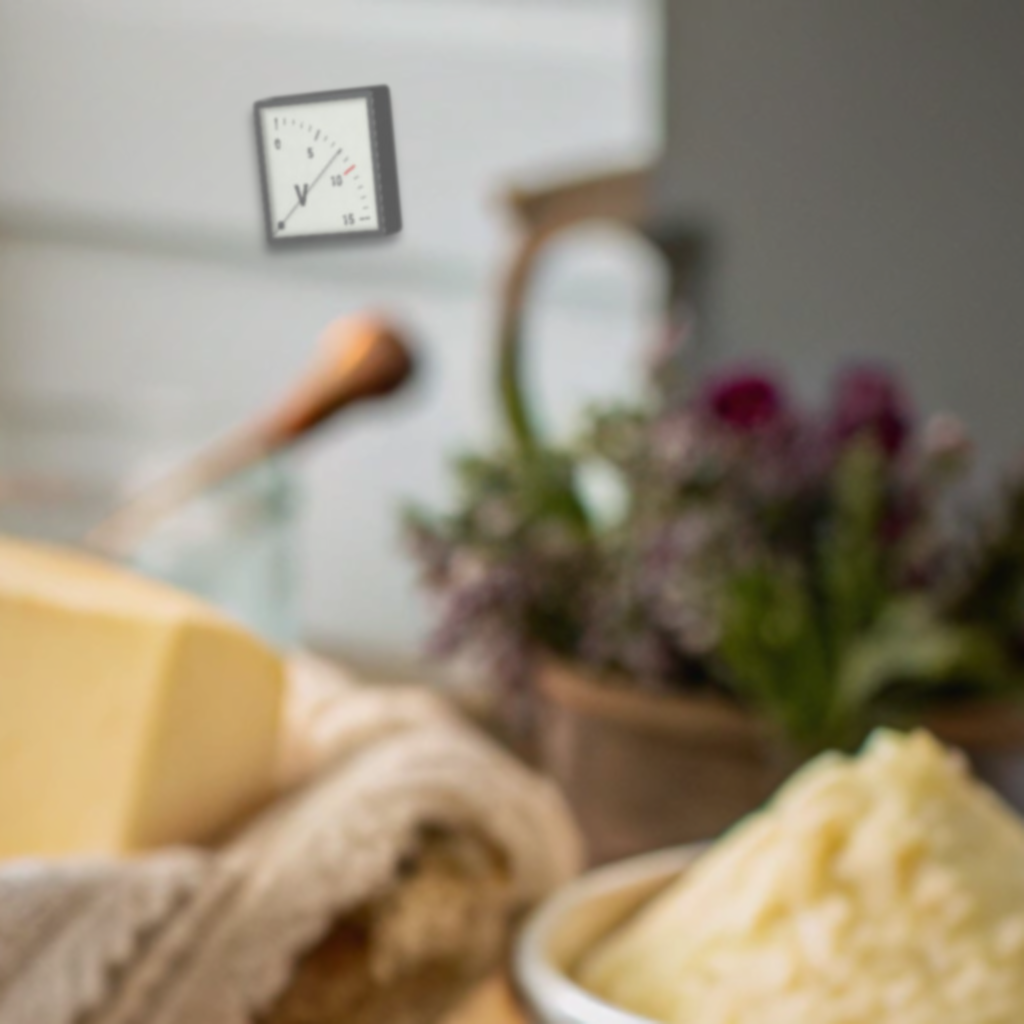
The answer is 8 V
